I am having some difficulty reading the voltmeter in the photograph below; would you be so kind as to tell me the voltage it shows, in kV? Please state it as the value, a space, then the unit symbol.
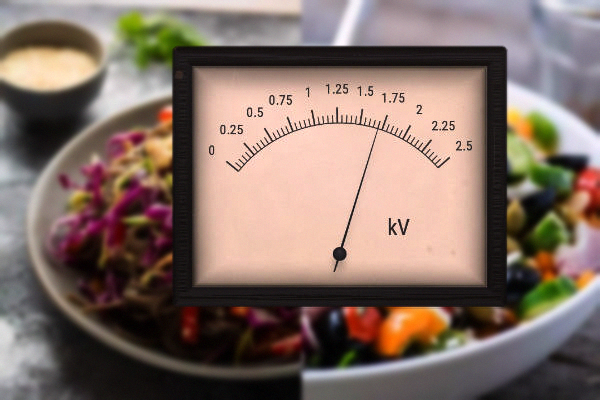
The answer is 1.7 kV
